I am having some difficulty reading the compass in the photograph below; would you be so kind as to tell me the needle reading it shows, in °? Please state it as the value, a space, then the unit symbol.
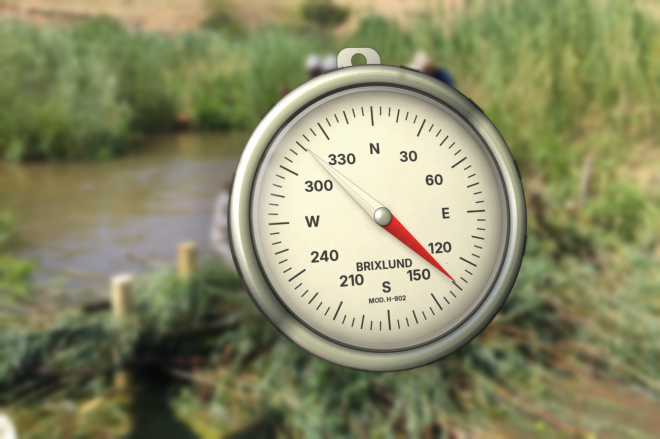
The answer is 135 °
